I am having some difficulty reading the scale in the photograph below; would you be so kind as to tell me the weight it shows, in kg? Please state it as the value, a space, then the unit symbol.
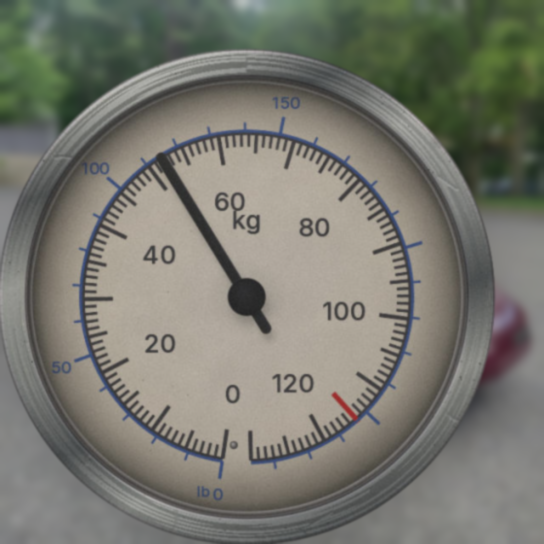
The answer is 52 kg
